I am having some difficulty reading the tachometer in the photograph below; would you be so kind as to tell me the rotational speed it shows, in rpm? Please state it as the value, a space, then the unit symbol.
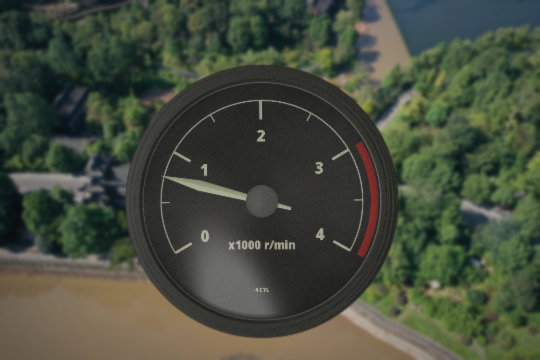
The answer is 750 rpm
